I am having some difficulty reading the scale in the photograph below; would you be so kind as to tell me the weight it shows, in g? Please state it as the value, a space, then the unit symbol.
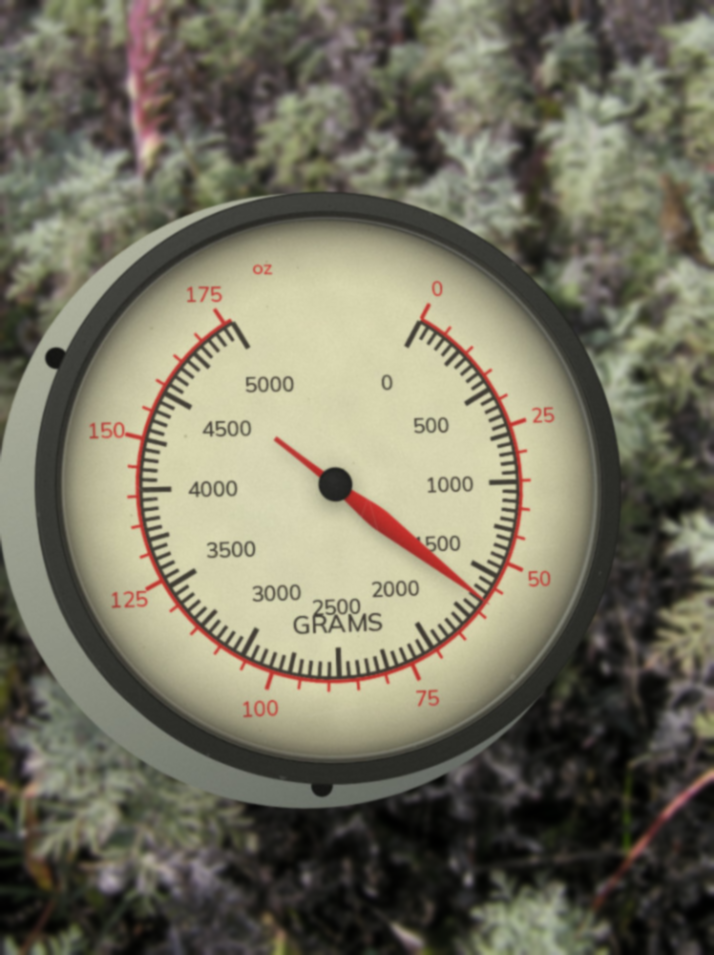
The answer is 1650 g
